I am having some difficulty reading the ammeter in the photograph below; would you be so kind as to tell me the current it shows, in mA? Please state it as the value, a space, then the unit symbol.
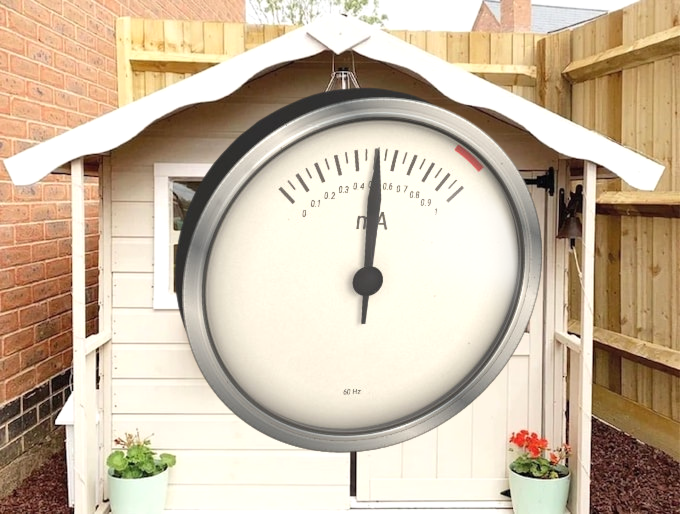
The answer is 0.5 mA
